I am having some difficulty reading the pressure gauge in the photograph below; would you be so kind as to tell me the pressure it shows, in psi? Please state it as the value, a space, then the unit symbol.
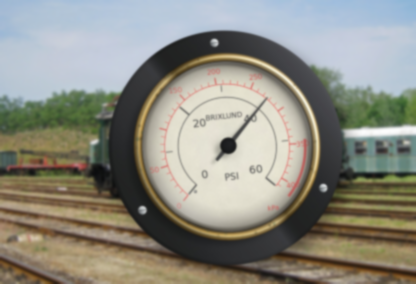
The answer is 40 psi
